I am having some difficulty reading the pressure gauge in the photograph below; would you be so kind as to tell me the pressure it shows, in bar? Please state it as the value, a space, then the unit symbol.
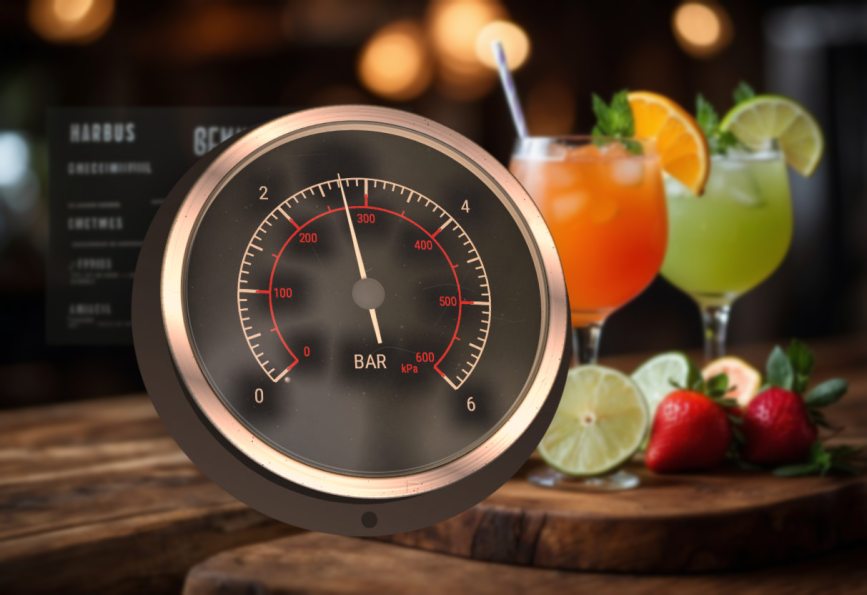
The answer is 2.7 bar
